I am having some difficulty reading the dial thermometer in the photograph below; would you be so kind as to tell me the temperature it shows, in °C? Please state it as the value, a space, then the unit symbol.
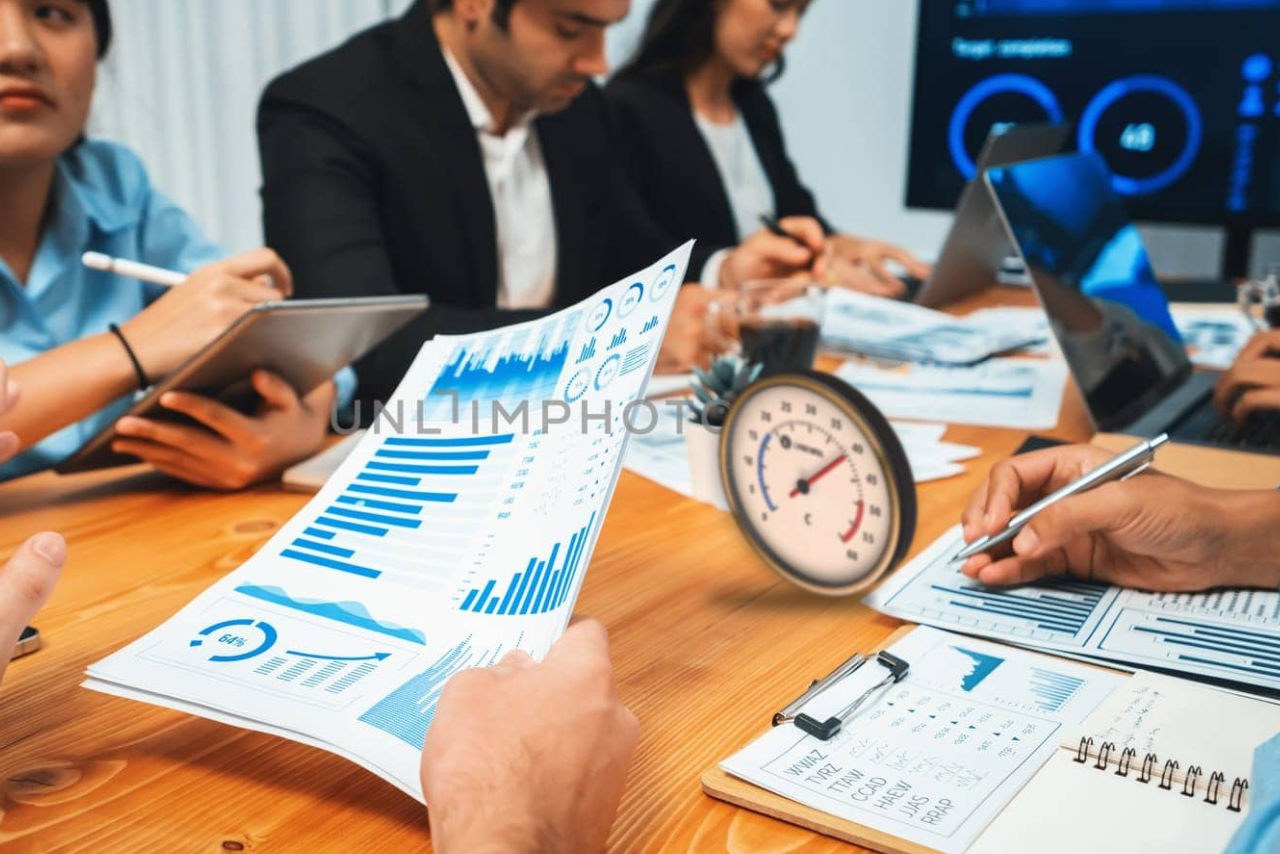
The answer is 40 °C
